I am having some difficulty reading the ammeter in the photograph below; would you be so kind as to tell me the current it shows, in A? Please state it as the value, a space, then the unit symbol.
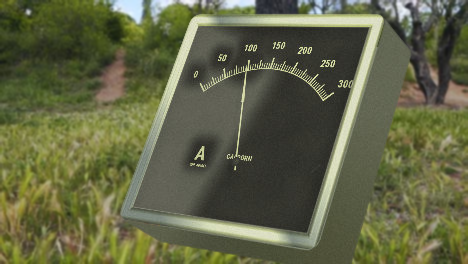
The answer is 100 A
